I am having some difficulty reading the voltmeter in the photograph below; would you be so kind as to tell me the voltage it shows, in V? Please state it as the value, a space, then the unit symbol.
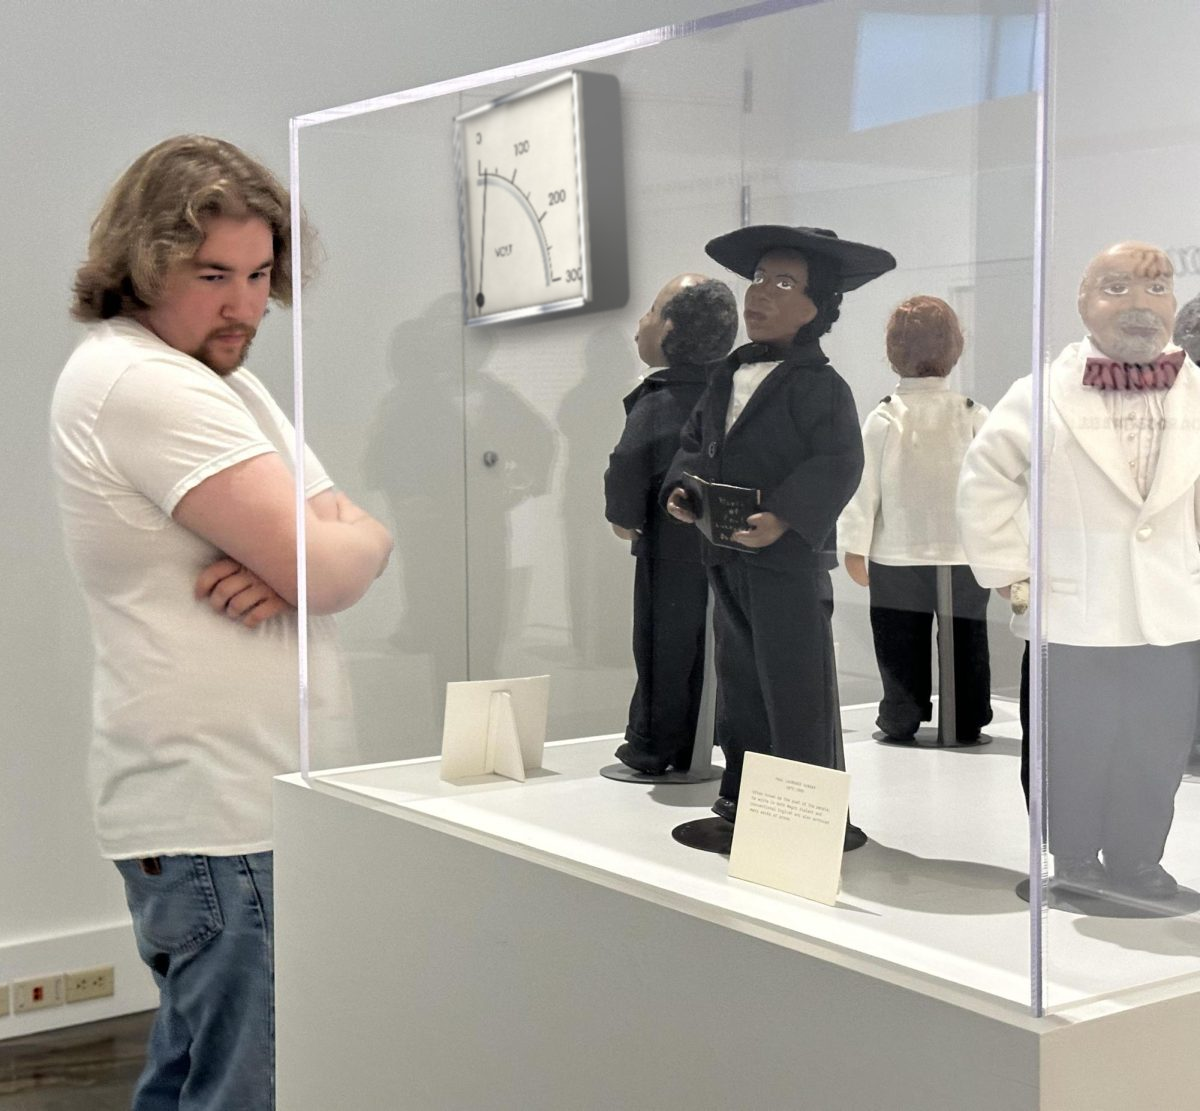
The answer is 25 V
